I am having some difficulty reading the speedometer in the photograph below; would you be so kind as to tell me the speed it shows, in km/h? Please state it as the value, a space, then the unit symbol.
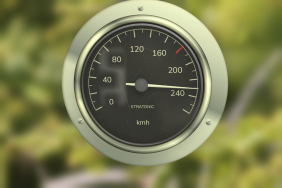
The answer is 230 km/h
